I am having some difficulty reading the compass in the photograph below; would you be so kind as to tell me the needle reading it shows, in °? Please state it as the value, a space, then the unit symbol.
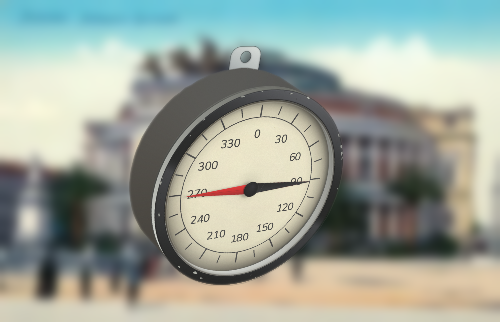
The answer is 270 °
